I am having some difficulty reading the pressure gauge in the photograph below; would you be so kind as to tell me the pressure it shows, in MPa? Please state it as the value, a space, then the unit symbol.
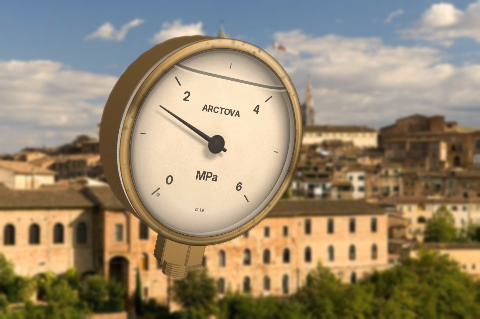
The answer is 1.5 MPa
